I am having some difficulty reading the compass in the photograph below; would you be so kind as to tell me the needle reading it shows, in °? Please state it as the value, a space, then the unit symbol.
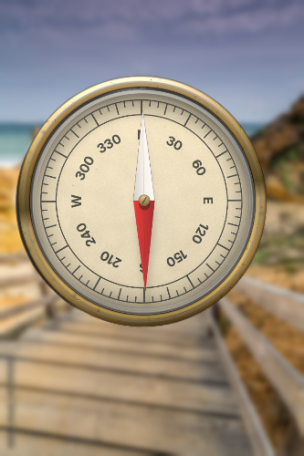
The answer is 180 °
